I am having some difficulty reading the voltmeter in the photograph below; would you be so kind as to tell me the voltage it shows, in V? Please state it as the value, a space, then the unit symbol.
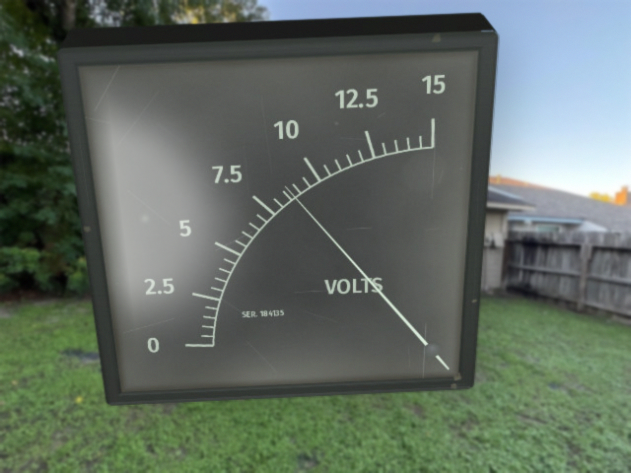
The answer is 8.75 V
